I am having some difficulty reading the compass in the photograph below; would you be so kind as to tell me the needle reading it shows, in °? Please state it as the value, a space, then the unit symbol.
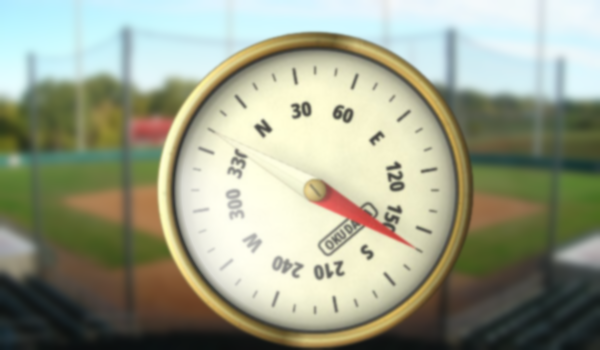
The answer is 160 °
